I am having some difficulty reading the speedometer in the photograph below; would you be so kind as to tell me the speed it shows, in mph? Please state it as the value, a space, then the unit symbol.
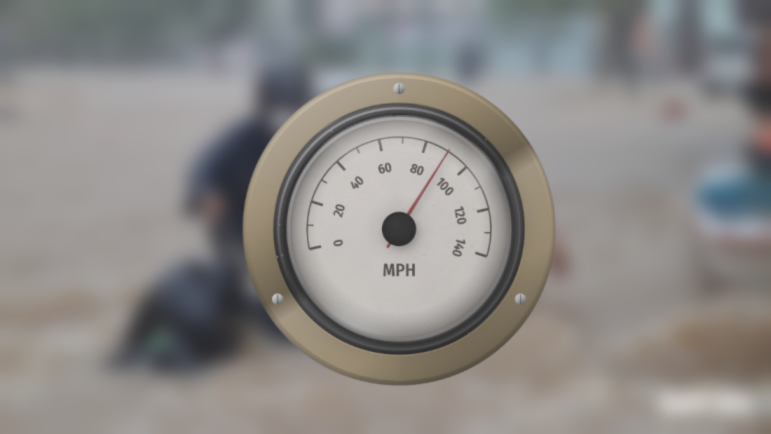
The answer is 90 mph
